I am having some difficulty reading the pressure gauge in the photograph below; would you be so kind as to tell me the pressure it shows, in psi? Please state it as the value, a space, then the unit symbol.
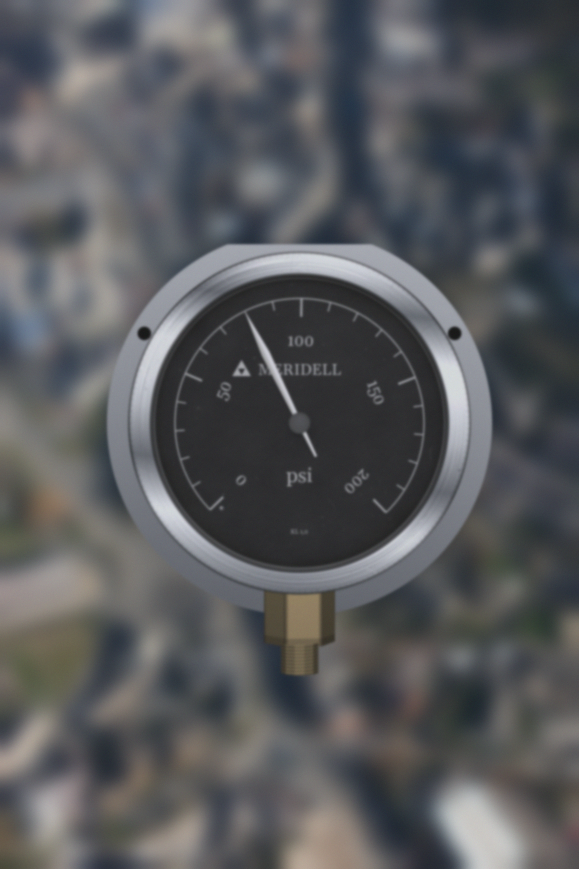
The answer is 80 psi
